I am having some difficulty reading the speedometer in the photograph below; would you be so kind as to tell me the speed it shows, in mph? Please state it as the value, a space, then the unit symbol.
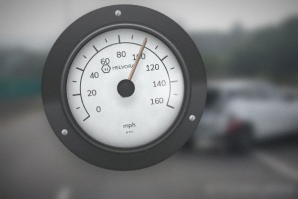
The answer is 100 mph
